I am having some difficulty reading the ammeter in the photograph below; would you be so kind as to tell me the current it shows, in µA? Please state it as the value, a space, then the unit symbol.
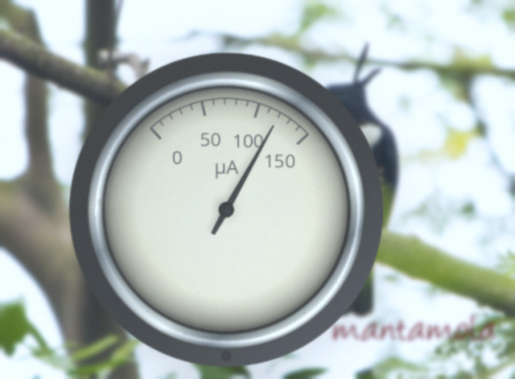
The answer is 120 µA
